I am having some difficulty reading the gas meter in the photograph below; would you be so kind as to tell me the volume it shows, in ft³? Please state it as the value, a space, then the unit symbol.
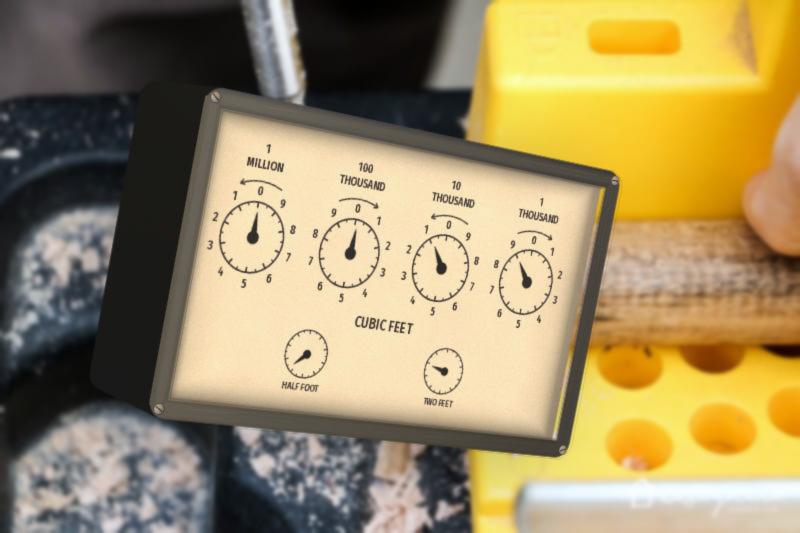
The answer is 900 ft³
